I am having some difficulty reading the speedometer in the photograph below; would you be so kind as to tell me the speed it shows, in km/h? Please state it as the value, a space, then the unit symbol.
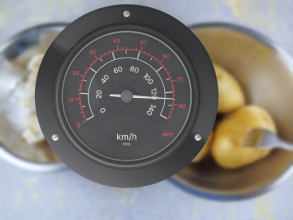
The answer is 125 km/h
